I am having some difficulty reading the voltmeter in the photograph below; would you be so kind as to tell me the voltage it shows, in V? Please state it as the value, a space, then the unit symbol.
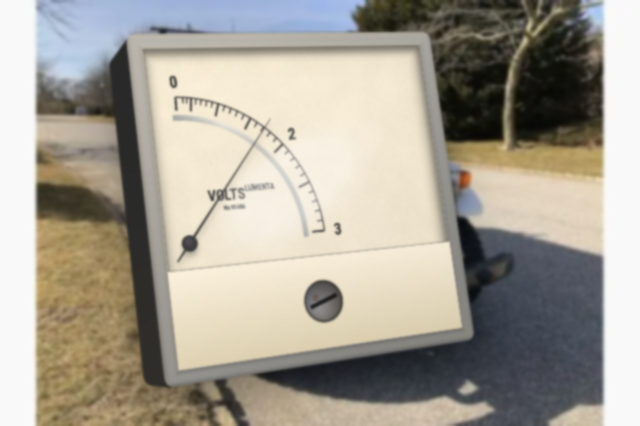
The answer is 1.7 V
